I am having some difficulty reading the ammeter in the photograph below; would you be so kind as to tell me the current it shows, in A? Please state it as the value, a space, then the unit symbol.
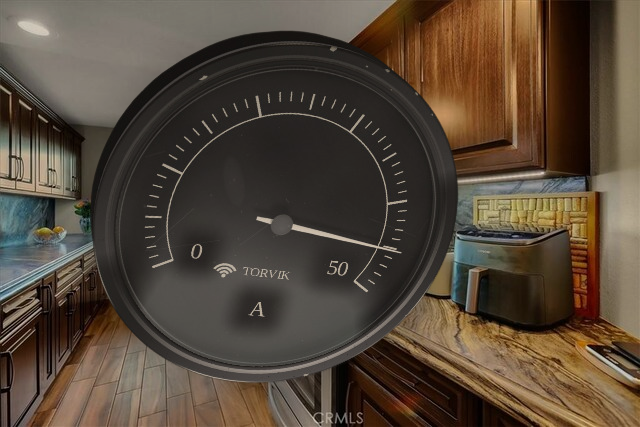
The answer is 45 A
